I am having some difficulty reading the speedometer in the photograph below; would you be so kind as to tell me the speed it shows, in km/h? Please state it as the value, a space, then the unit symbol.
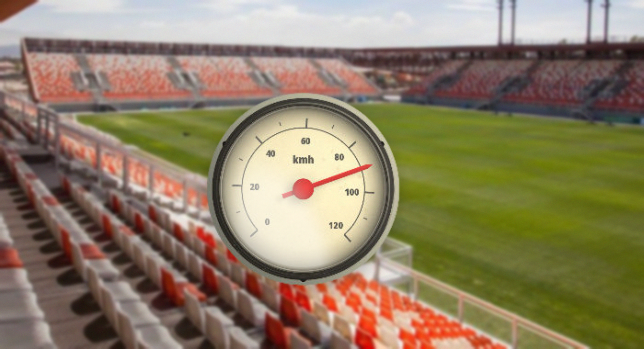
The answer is 90 km/h
